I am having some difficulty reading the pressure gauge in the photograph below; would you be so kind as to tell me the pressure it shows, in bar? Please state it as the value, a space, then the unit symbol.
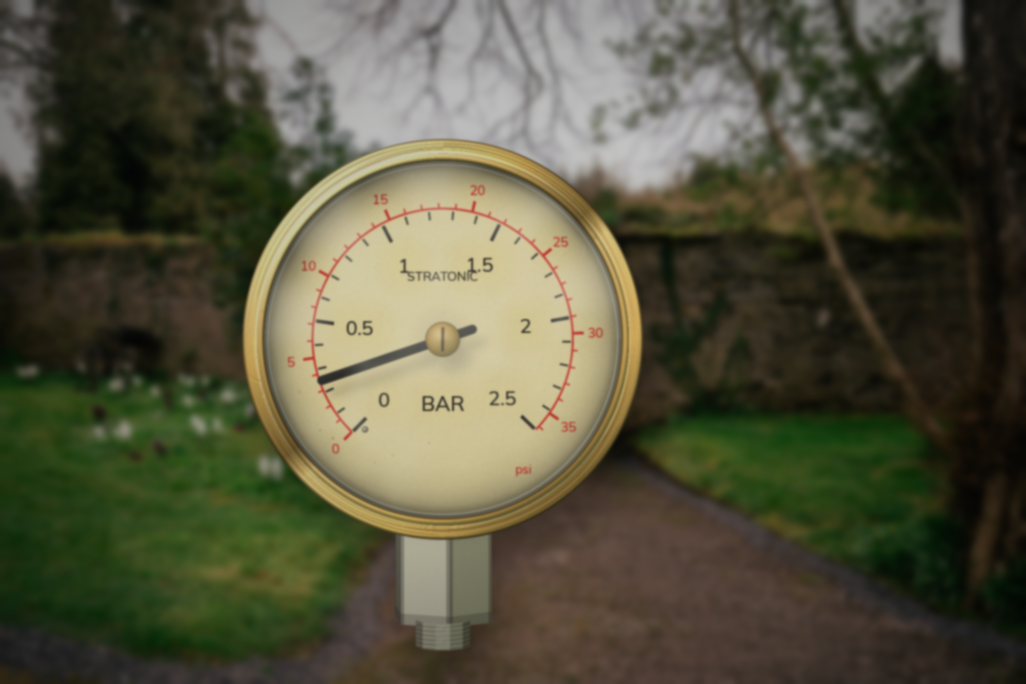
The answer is 0.25 bar
